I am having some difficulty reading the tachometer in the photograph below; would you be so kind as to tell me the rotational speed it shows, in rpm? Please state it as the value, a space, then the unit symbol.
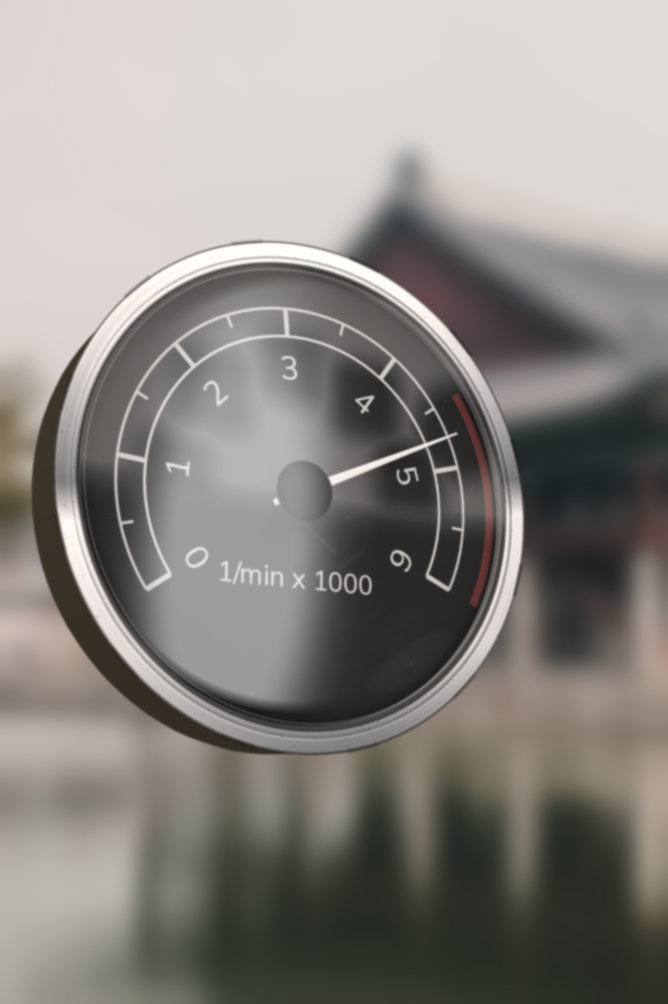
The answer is 4750 rpm
